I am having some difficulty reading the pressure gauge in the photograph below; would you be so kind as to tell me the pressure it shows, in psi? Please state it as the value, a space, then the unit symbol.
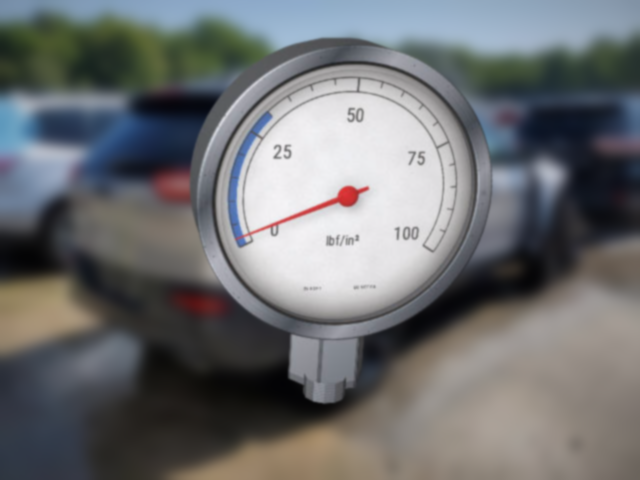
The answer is 2.5 psi
